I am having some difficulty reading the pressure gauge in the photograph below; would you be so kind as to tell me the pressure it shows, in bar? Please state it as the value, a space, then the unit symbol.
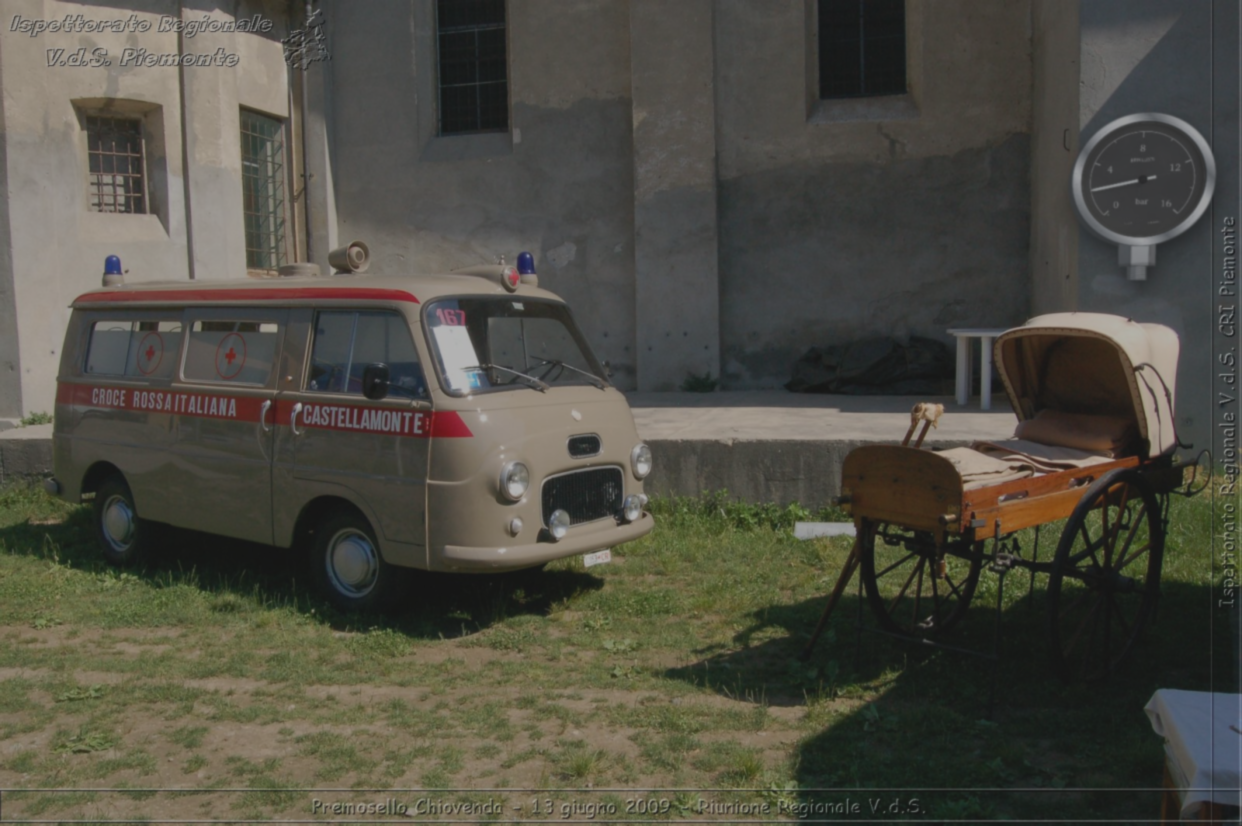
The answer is 2 bar
